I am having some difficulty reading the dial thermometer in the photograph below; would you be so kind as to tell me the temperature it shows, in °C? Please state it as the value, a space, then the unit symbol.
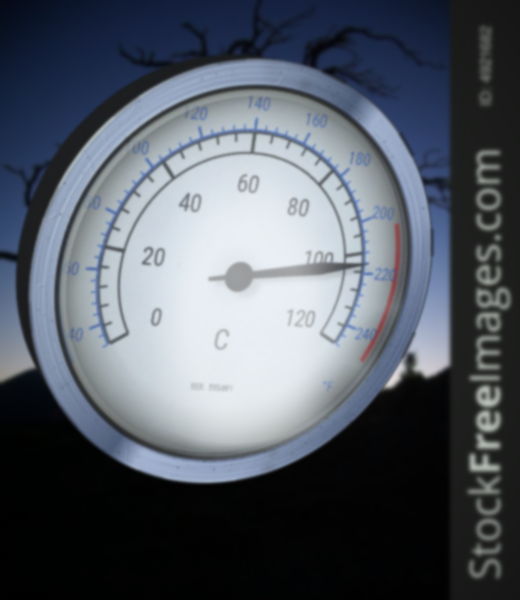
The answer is 102 °C
